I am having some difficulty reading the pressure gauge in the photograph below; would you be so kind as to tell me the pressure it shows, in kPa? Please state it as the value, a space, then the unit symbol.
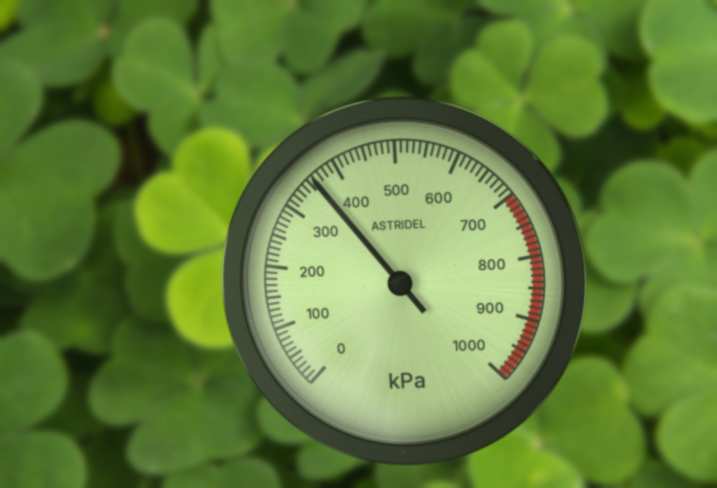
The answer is 360 kPa
